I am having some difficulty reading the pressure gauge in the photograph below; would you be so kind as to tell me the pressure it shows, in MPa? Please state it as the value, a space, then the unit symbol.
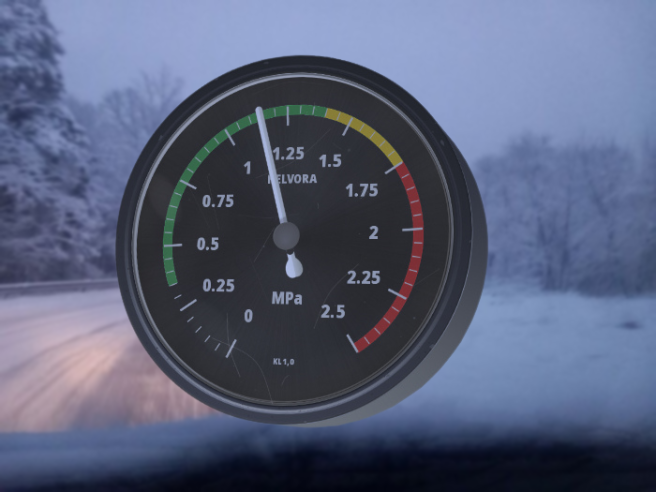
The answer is 1.15 MPa
